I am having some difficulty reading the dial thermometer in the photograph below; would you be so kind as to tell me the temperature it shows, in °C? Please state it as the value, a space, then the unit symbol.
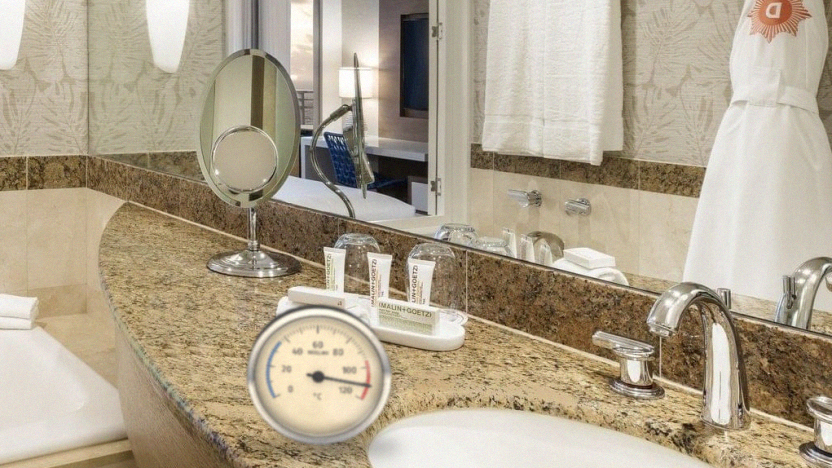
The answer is 110 °C
